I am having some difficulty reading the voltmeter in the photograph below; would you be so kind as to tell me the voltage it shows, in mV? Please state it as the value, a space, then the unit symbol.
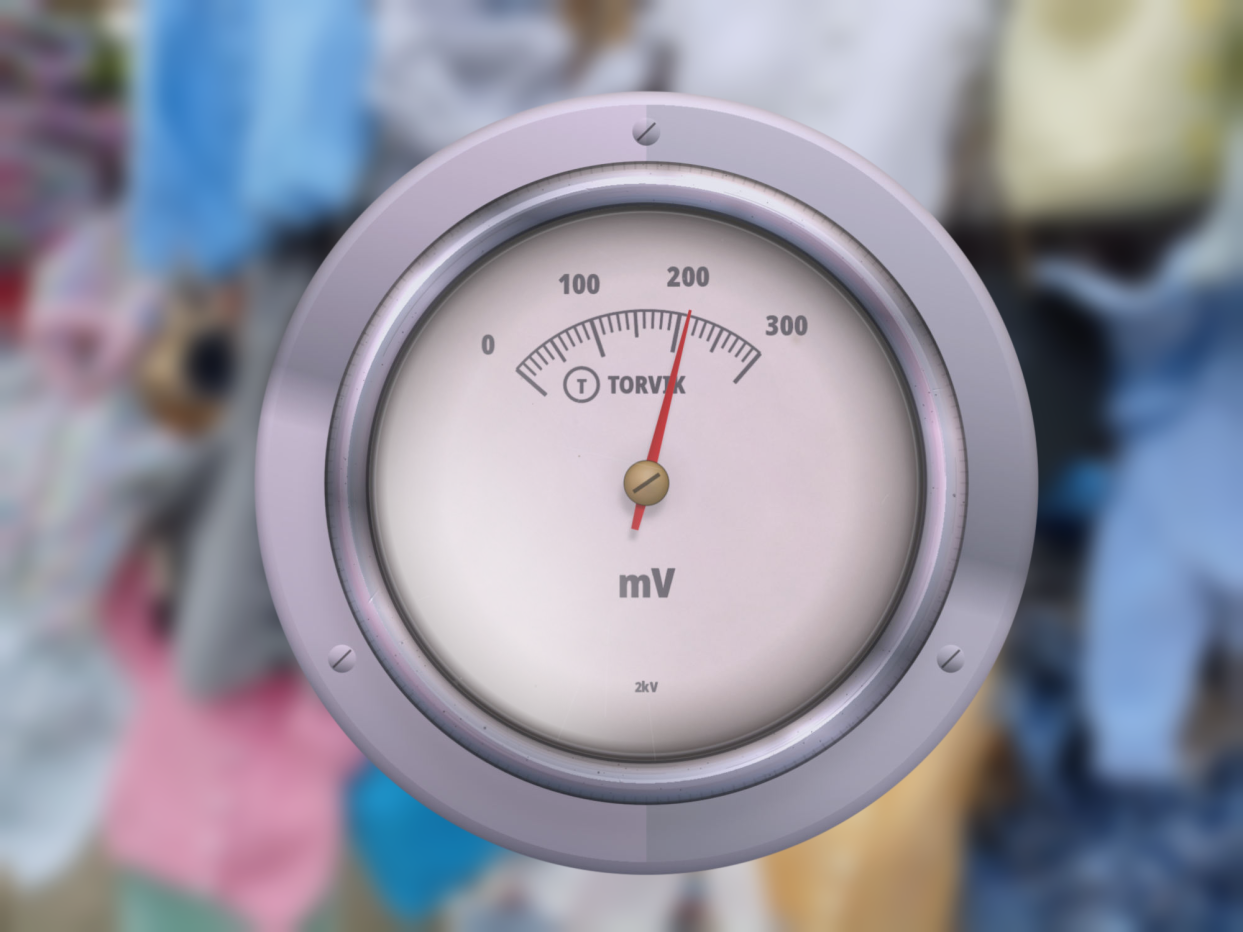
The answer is 210 mV
